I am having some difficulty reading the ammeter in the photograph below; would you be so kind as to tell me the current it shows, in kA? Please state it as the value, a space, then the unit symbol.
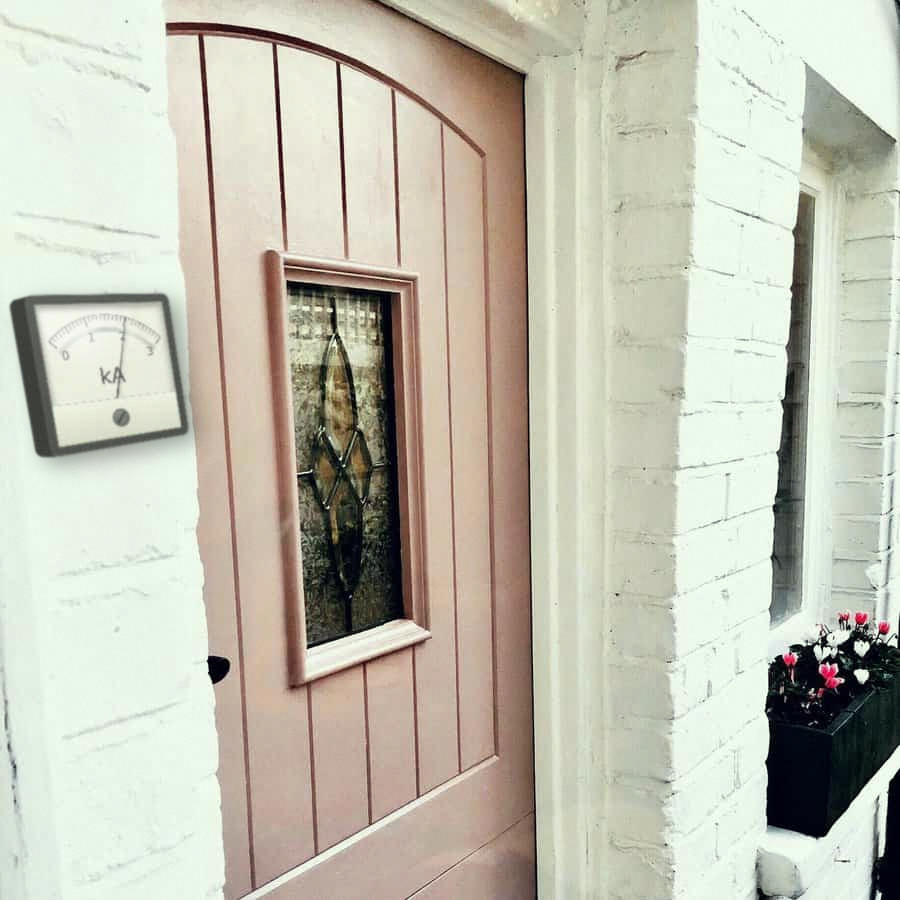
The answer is 2 kA
